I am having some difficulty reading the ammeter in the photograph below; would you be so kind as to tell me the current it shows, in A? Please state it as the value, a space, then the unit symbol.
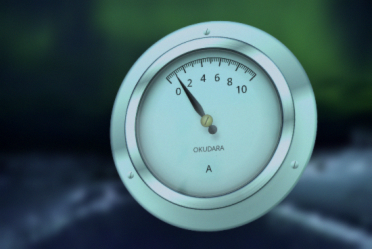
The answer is 1 A
